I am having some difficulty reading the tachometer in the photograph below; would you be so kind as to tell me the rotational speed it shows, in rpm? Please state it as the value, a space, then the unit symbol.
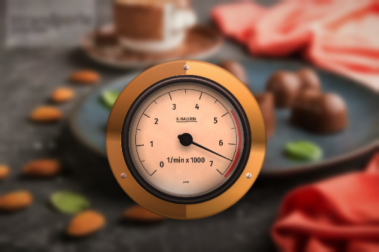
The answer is 6500 rpm
